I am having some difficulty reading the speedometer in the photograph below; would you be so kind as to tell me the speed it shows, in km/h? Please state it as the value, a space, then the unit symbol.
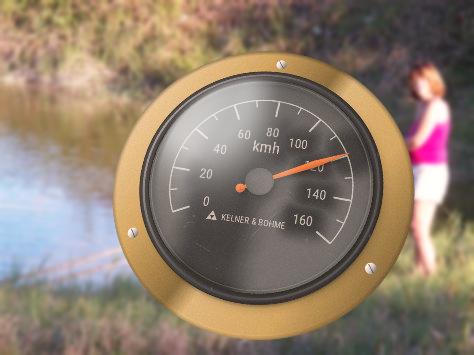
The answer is 120 km/h
